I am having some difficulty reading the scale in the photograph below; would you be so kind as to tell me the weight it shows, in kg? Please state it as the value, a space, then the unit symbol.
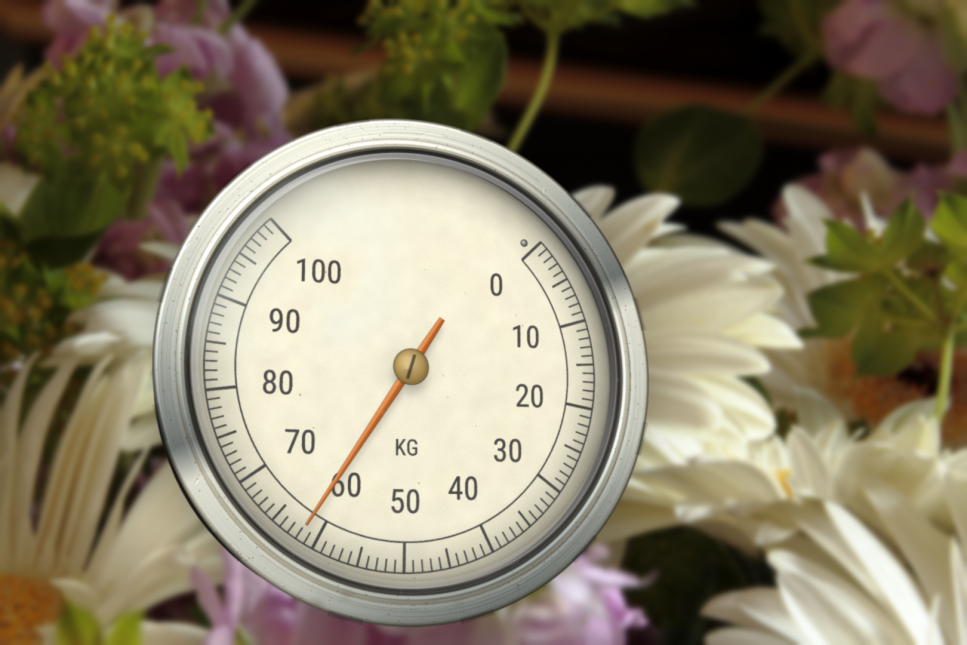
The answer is 62 kg
